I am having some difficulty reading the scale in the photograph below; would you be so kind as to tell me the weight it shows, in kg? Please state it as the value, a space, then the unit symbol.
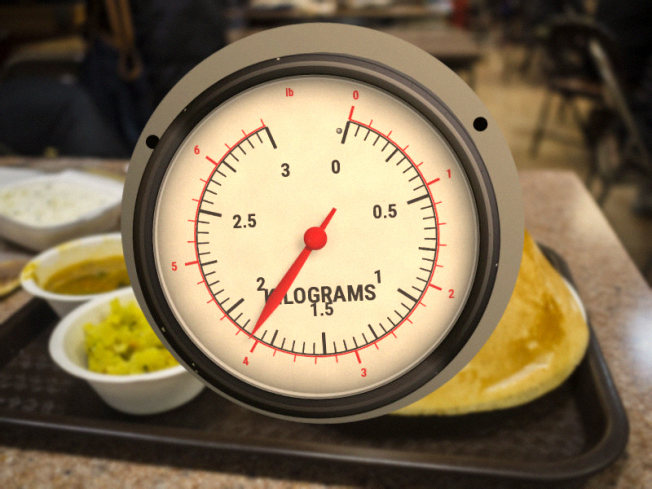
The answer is 1.85 kg
